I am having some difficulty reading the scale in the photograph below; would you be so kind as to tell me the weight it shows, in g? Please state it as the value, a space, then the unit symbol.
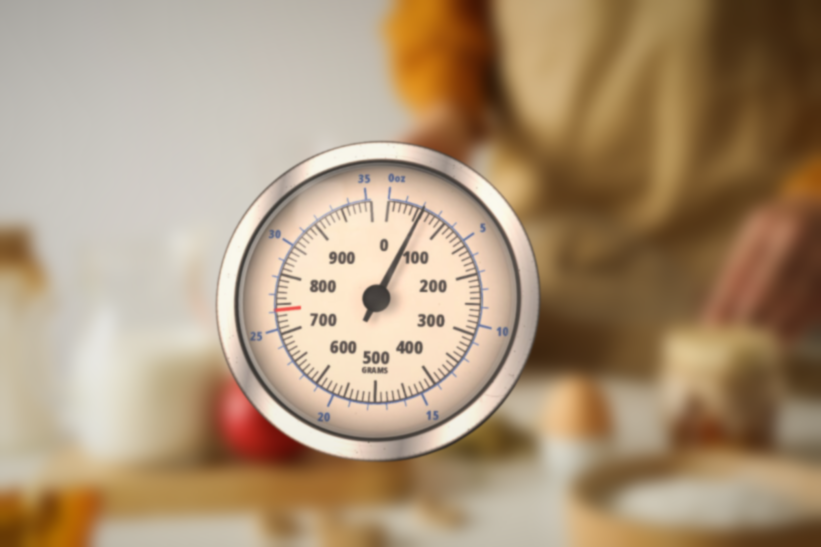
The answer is 60 g
